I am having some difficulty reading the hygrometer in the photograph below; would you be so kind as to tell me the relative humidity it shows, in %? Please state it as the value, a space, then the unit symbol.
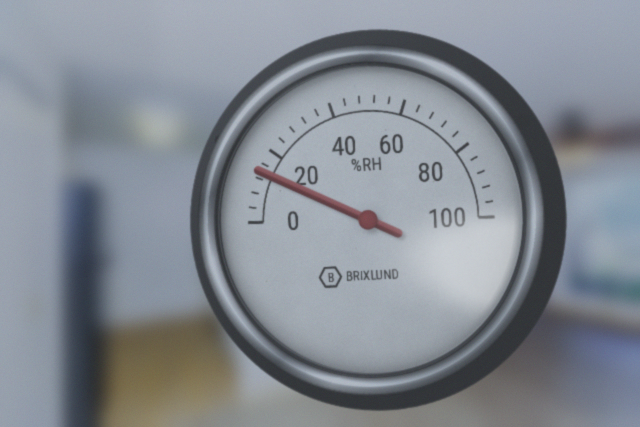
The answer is 14 %
